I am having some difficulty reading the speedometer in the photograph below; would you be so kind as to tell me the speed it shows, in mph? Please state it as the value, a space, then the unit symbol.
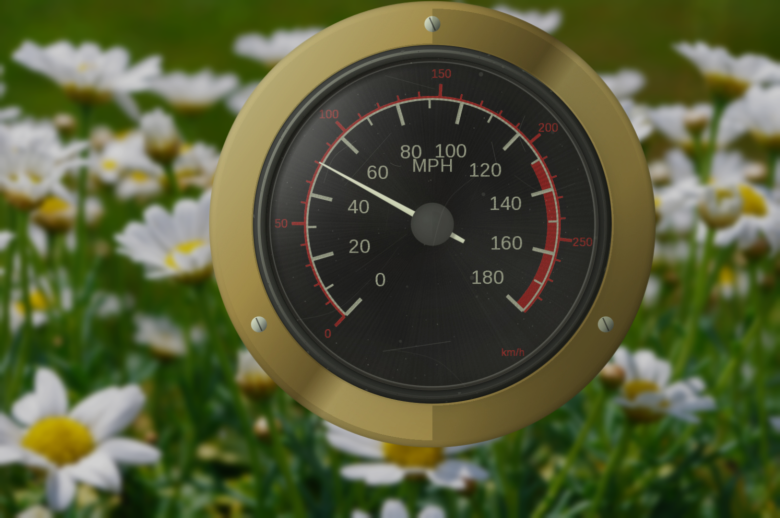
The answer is 50 mph
